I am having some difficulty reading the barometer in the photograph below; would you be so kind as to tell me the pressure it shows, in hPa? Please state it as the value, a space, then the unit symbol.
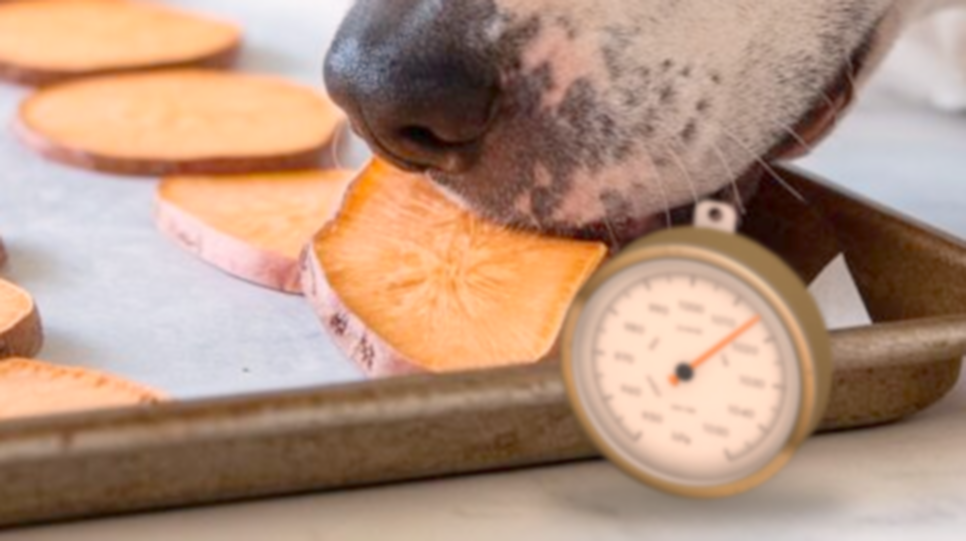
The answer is 1015 hPa
